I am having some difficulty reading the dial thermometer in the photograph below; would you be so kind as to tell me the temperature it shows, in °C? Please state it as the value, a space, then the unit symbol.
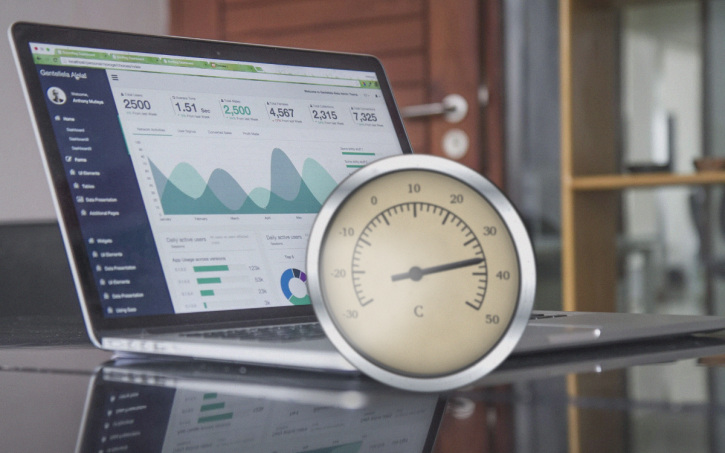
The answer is 36 °C
